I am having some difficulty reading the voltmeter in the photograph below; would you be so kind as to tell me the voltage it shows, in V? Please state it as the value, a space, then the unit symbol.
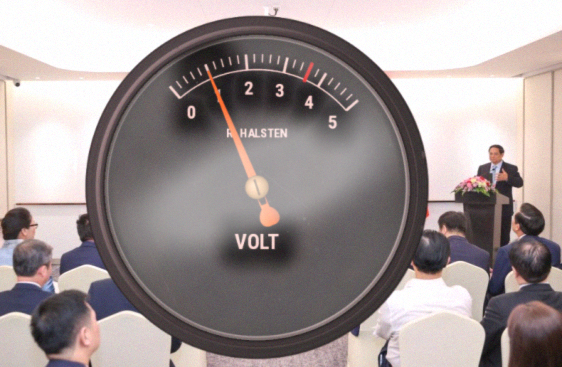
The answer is 1 V
